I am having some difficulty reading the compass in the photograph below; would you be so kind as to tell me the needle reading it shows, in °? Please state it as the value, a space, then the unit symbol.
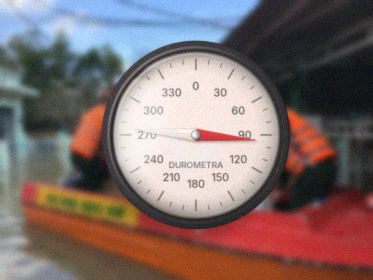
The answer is 95 °
